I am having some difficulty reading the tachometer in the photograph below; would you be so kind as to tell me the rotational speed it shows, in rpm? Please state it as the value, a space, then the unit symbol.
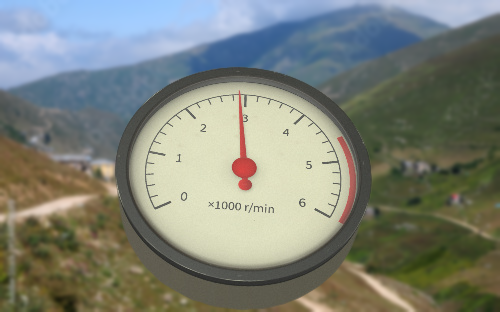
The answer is 2900 rpm
